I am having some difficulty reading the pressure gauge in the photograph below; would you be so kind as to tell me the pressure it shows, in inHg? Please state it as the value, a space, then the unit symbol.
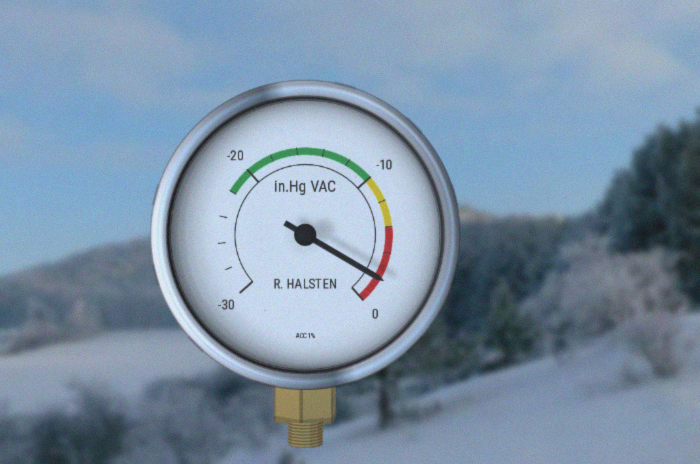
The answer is -2 inHg
